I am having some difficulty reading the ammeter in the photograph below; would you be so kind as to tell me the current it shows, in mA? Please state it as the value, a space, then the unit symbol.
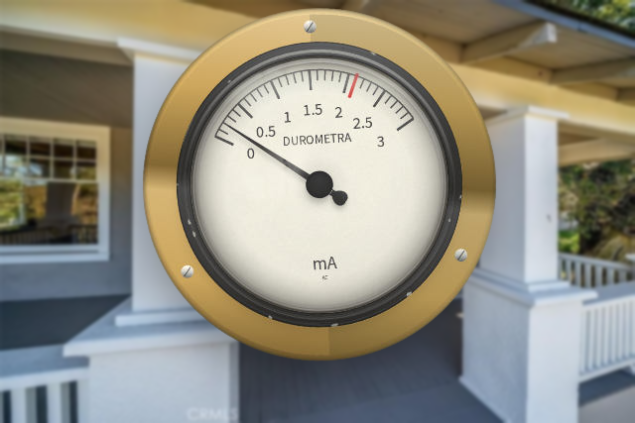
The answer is 0.2 mA
